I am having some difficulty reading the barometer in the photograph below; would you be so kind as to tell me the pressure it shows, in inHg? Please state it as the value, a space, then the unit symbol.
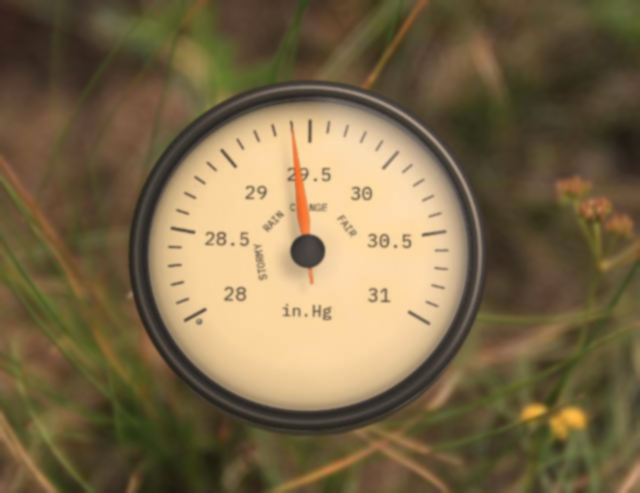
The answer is 29.4 inHg
